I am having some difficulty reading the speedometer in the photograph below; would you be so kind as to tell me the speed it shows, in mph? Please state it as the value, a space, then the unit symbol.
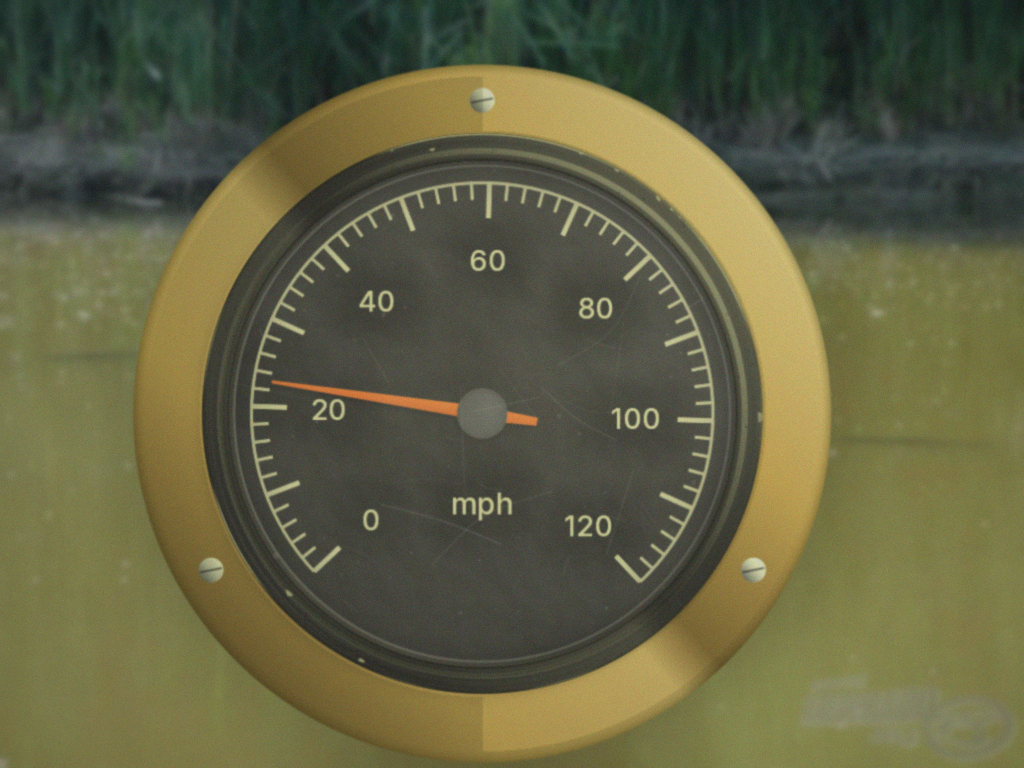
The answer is 23 mph
